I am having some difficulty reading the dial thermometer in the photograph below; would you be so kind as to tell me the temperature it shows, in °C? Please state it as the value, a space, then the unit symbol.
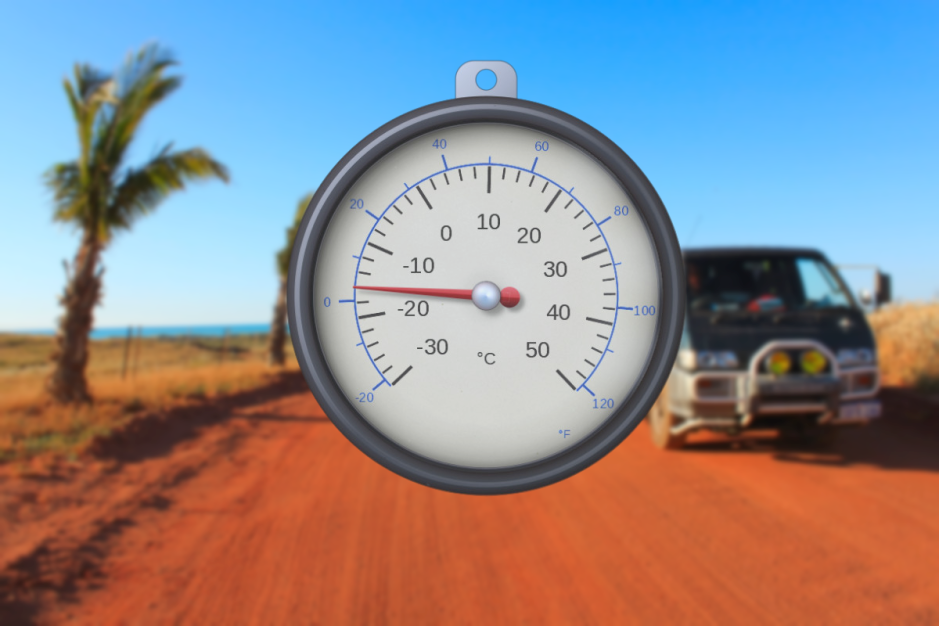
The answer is -16 °C
